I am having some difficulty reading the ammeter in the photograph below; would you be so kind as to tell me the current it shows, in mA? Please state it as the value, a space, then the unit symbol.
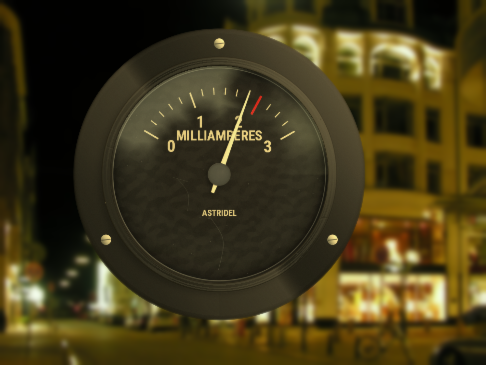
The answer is 2 mA
